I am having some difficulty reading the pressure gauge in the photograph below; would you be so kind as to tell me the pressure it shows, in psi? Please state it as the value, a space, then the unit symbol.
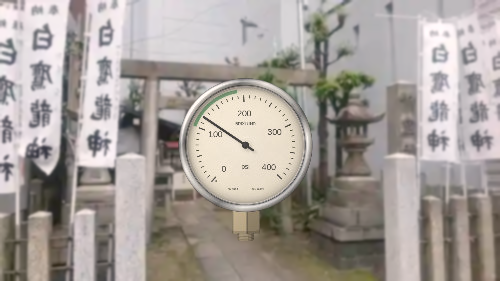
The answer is 120 psi
